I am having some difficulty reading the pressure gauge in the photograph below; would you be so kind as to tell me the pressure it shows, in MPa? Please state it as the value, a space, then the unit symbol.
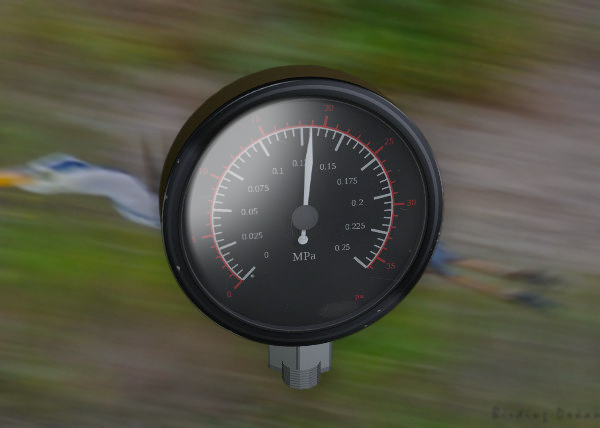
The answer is 0.13 MPa
